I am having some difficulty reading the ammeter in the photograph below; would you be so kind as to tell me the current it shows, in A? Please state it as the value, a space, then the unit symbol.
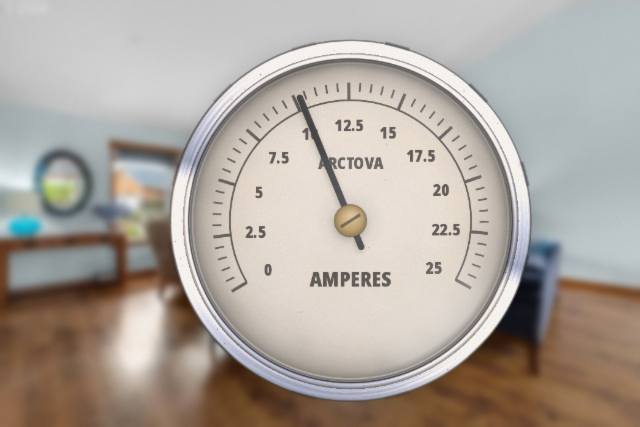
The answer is 10.25 A
